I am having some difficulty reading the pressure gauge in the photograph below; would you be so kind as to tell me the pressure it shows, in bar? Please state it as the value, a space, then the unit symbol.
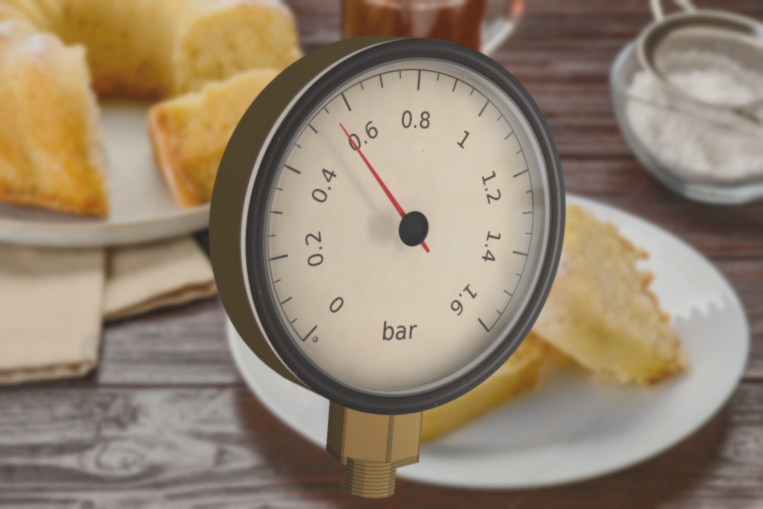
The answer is 0.55 bar
